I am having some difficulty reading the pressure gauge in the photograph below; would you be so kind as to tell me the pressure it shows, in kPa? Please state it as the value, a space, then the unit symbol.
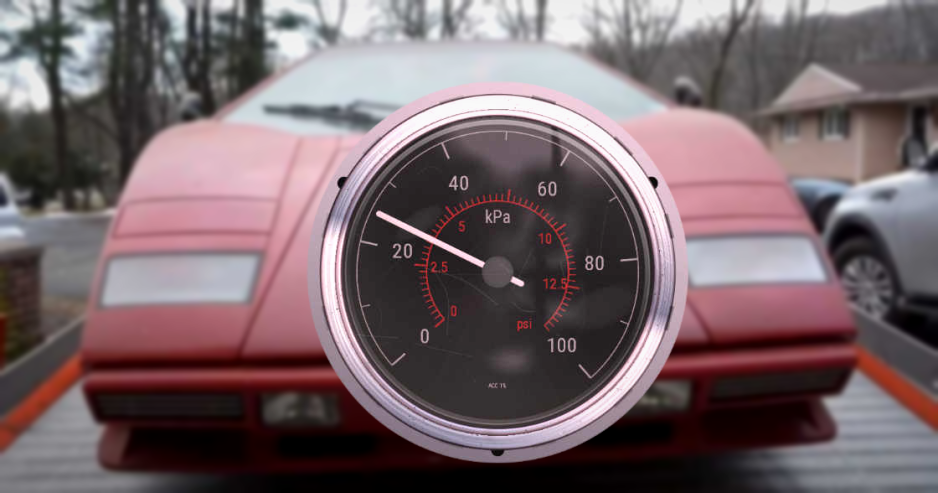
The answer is 25 kPa
